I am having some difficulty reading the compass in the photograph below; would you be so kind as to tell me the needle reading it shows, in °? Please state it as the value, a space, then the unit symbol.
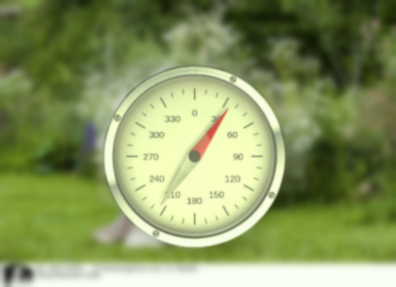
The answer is 35 °
